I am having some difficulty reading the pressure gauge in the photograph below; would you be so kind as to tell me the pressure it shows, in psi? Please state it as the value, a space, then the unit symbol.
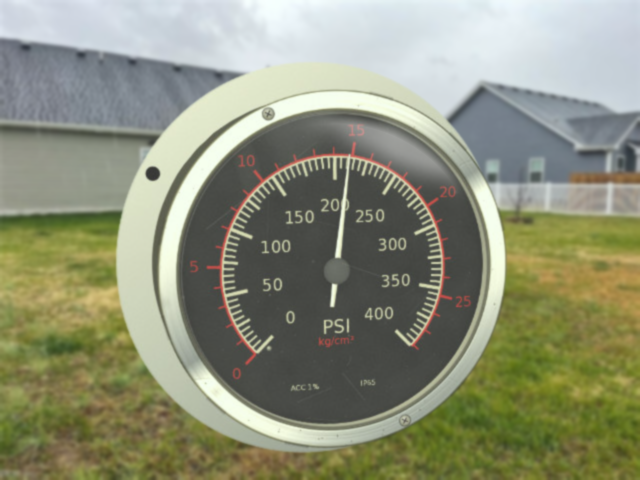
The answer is 210 psi
